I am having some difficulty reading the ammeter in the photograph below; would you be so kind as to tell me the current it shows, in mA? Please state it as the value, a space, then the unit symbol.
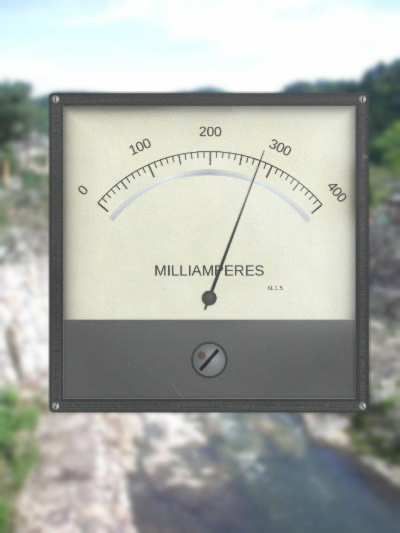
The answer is 280 mA
